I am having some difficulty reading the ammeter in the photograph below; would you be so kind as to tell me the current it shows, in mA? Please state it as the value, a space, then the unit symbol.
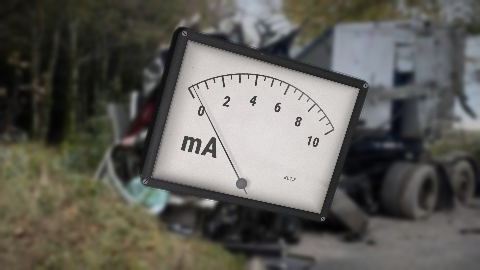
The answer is 0.25 mA
